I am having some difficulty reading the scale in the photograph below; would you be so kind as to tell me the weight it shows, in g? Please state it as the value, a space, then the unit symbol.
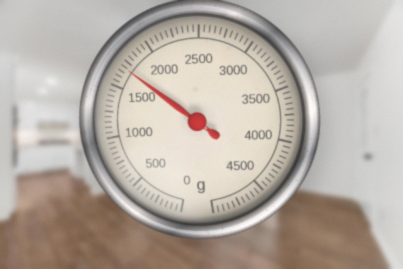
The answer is 1700 g
